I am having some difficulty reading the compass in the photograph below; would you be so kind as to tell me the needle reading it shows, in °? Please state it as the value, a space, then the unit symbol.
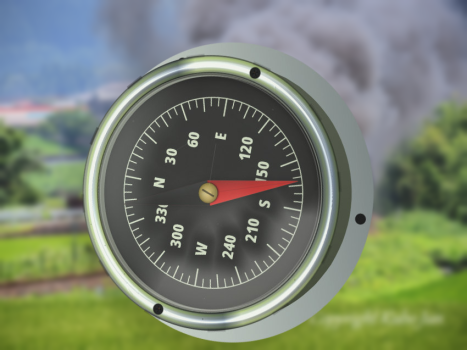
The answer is 162.5 °
